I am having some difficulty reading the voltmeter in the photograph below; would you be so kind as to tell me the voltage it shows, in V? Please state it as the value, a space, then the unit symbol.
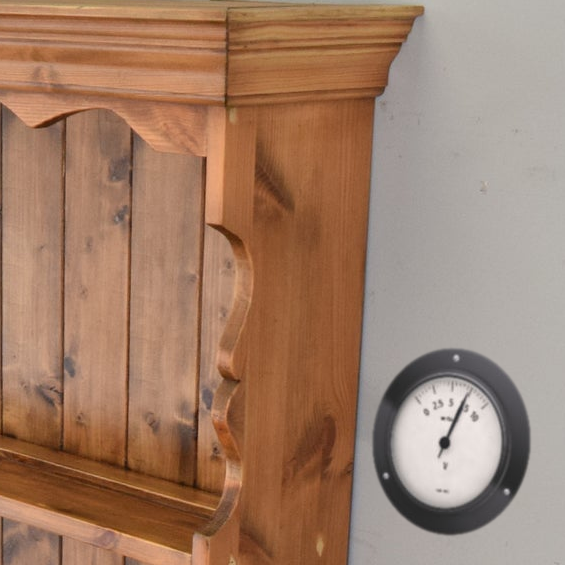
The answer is 7.5 V
